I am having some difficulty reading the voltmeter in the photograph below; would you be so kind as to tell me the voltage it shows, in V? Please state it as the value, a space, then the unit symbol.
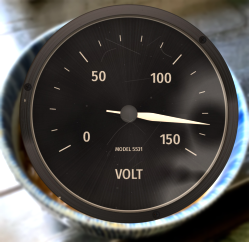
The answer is 135 V
